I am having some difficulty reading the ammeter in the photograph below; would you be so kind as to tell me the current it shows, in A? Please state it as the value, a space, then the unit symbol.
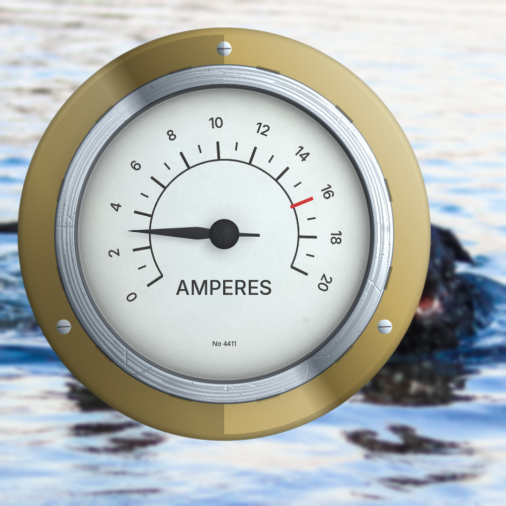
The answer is 3 A
